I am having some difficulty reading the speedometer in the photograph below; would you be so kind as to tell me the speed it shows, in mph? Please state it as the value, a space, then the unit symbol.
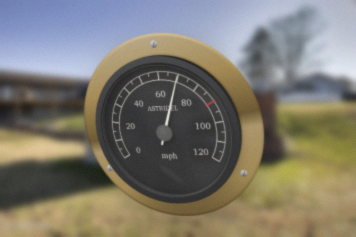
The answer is 70 mph
